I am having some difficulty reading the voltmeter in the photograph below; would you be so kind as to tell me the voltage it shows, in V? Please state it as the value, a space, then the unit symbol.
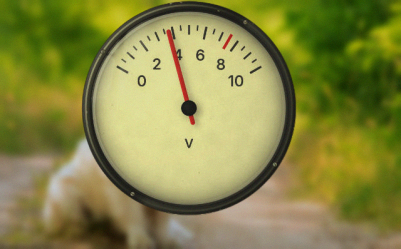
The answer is 3.75 V
